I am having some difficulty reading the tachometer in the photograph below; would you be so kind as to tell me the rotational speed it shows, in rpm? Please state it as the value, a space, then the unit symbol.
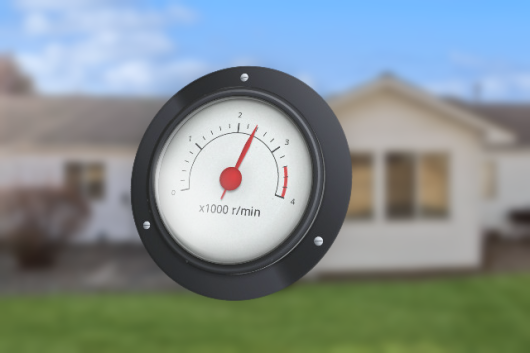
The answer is 2400 rpm
